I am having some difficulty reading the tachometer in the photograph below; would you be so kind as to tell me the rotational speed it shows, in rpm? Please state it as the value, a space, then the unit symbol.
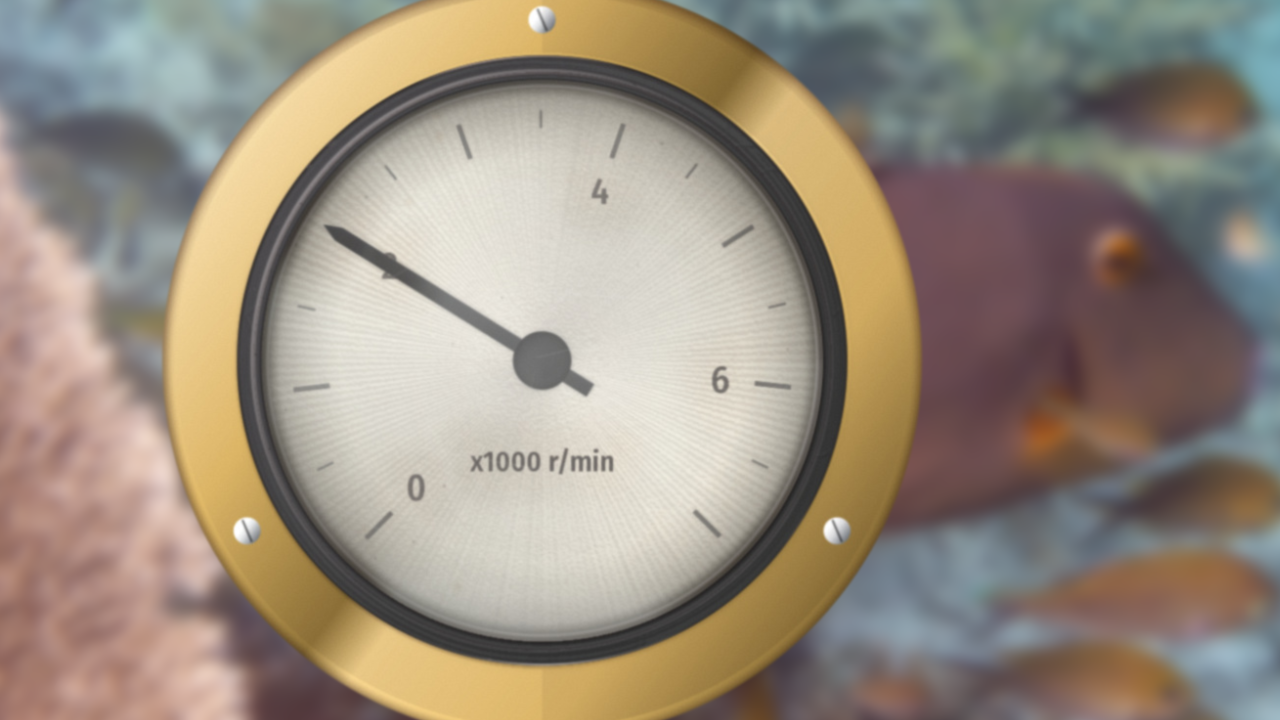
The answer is 2000 rpm
